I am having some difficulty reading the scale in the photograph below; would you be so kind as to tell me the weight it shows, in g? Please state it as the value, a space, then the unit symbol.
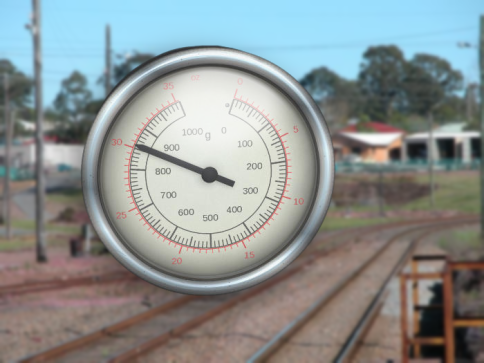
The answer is 860 g
